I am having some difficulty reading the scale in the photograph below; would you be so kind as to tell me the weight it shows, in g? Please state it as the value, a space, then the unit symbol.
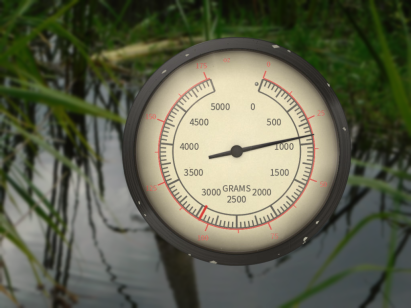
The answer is 900 g
